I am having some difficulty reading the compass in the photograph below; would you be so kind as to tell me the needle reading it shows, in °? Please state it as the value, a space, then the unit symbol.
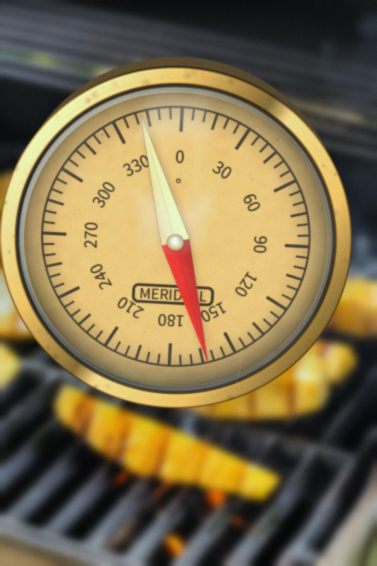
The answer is 162.5 °
